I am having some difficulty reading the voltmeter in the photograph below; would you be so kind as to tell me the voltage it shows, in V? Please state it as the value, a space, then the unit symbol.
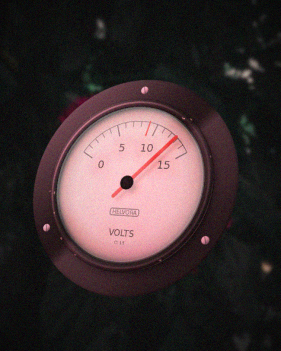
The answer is 13 V
